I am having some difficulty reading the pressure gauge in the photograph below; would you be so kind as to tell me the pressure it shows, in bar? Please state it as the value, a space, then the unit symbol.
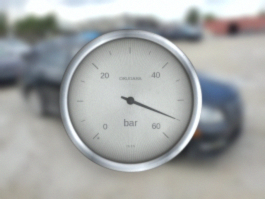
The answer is 55 bar
